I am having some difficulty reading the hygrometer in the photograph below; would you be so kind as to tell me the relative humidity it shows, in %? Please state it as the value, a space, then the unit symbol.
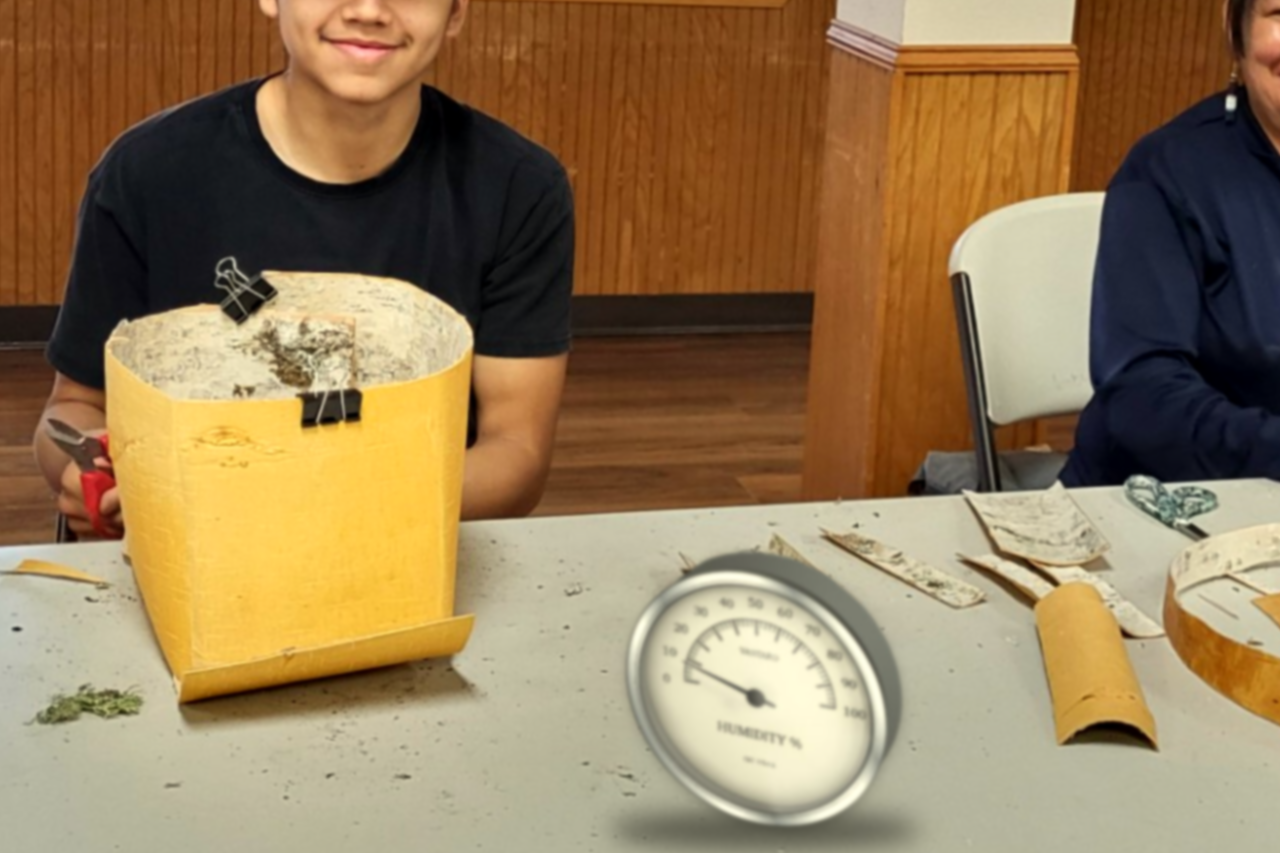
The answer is 10 %
